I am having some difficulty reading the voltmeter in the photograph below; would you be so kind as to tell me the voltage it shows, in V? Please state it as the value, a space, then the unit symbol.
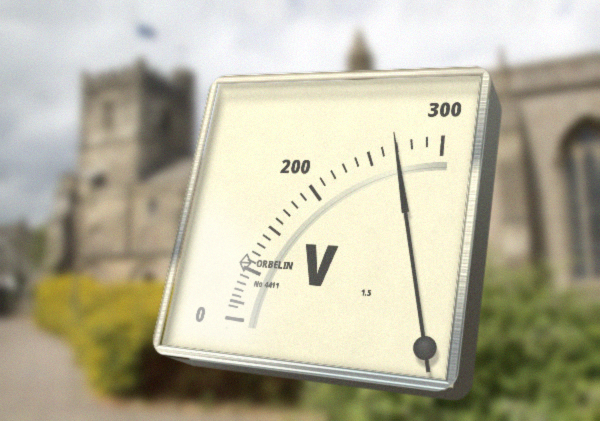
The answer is 270 V
